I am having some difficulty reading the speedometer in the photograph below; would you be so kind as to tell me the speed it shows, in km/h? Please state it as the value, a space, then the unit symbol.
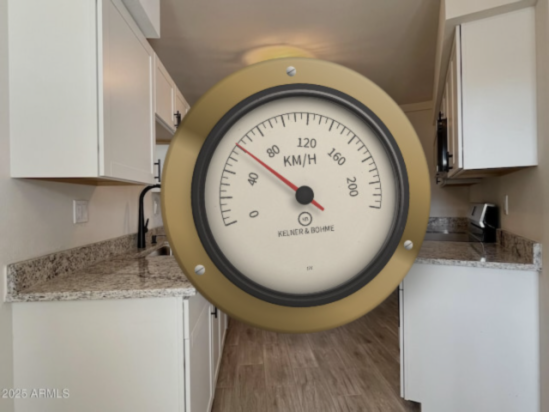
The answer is 60 km/h
